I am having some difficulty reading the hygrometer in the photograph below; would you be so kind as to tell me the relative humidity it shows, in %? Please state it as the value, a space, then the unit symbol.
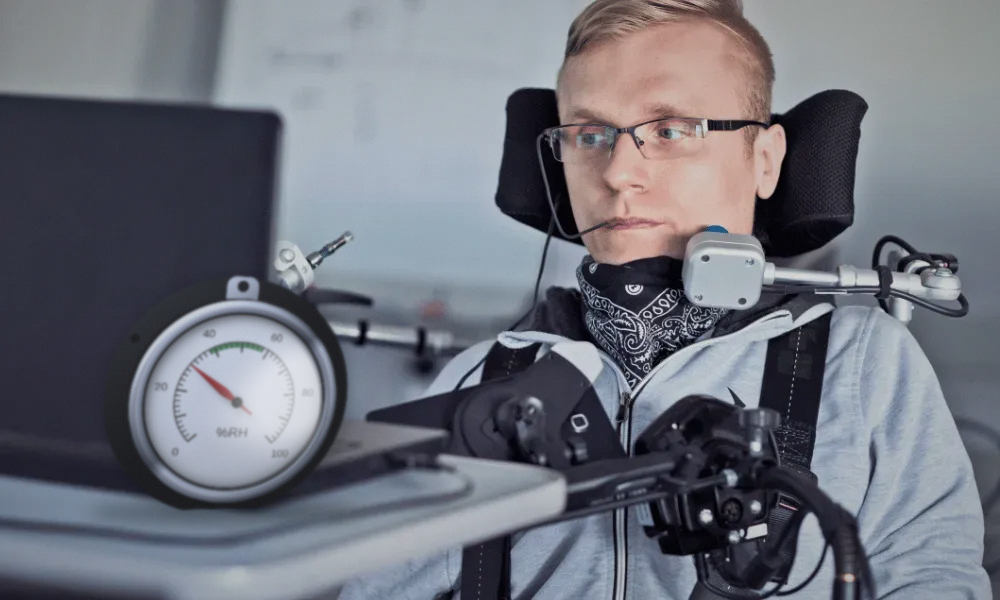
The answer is 30 %
